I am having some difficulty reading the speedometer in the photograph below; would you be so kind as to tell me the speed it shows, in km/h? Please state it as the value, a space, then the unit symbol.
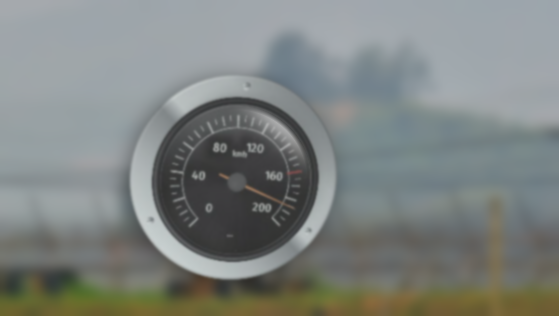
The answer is 185 km/h
